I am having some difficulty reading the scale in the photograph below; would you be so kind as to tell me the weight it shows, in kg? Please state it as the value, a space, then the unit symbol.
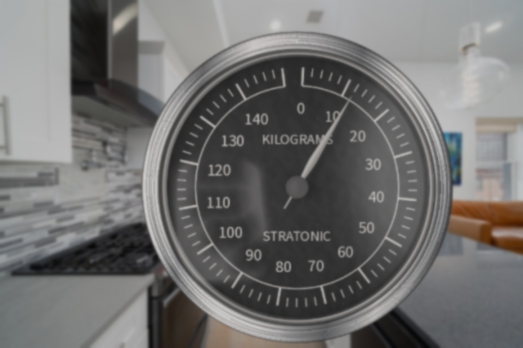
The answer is 12 kg
